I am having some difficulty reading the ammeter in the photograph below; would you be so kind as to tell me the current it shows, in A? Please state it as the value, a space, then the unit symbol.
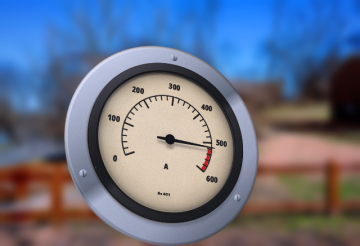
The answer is 520 A
